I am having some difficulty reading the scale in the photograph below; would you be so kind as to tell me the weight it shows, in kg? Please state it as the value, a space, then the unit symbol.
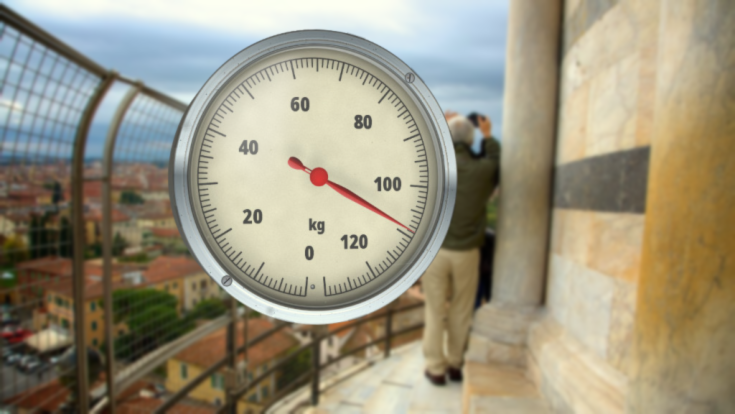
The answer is 109 kg
